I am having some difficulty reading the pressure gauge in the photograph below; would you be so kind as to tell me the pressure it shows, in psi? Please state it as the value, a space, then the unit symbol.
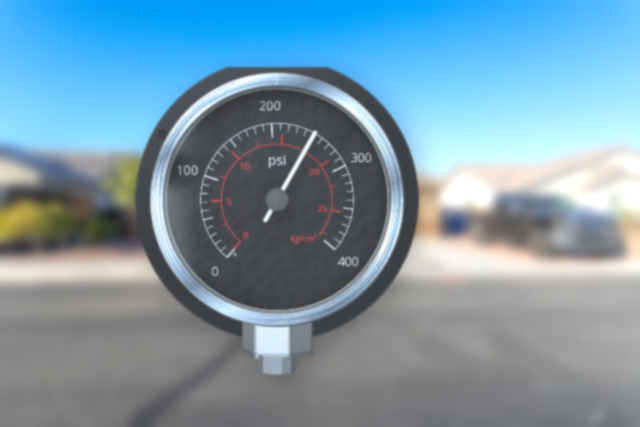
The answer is 250 psi
